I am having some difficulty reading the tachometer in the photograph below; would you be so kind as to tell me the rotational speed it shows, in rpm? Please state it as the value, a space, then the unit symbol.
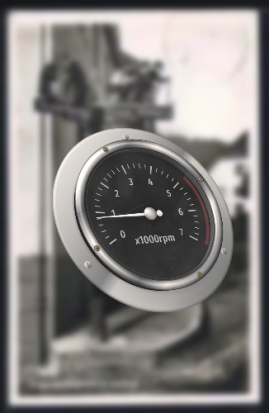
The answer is 800 rpm
